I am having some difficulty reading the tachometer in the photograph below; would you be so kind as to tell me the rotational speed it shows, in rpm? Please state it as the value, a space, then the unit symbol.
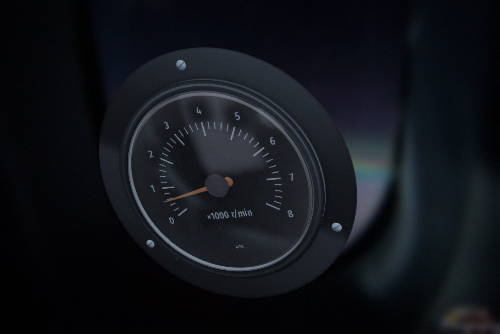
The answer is 600 rpm
